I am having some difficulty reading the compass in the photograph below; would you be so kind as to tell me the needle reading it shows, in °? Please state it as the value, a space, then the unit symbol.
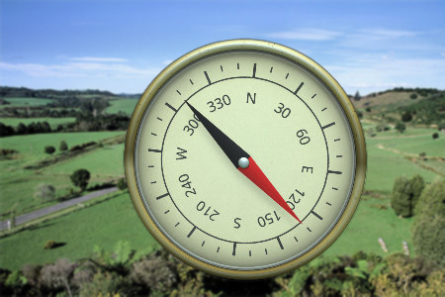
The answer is 130 °
